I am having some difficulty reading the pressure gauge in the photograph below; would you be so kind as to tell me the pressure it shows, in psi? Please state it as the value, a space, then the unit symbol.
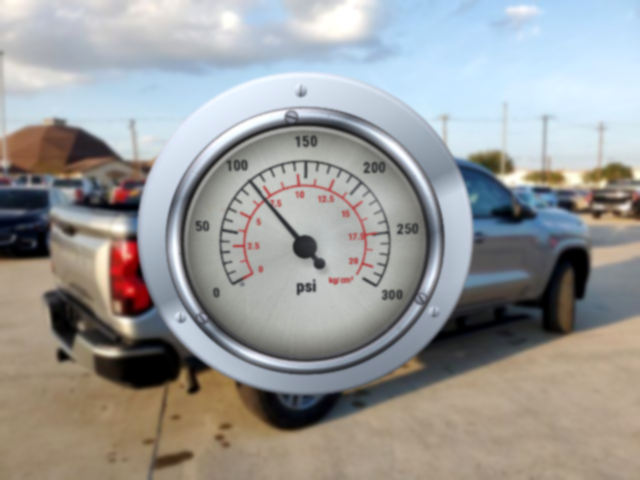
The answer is 100 psi
